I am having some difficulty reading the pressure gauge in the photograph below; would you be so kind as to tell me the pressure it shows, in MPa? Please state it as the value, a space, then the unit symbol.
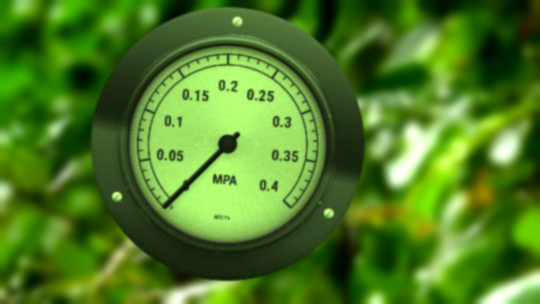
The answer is 0 MPa
